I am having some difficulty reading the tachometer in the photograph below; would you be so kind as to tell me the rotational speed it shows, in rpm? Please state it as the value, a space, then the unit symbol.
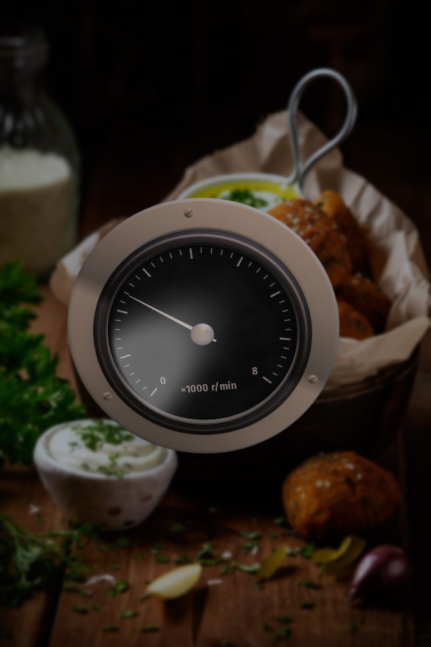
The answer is 2400 rpm
